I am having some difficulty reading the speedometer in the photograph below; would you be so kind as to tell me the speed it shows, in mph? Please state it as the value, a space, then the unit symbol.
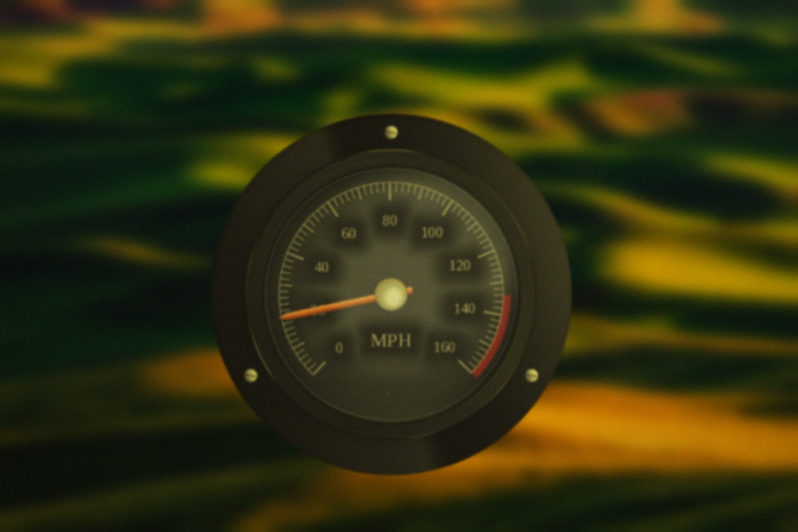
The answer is 20 mph
